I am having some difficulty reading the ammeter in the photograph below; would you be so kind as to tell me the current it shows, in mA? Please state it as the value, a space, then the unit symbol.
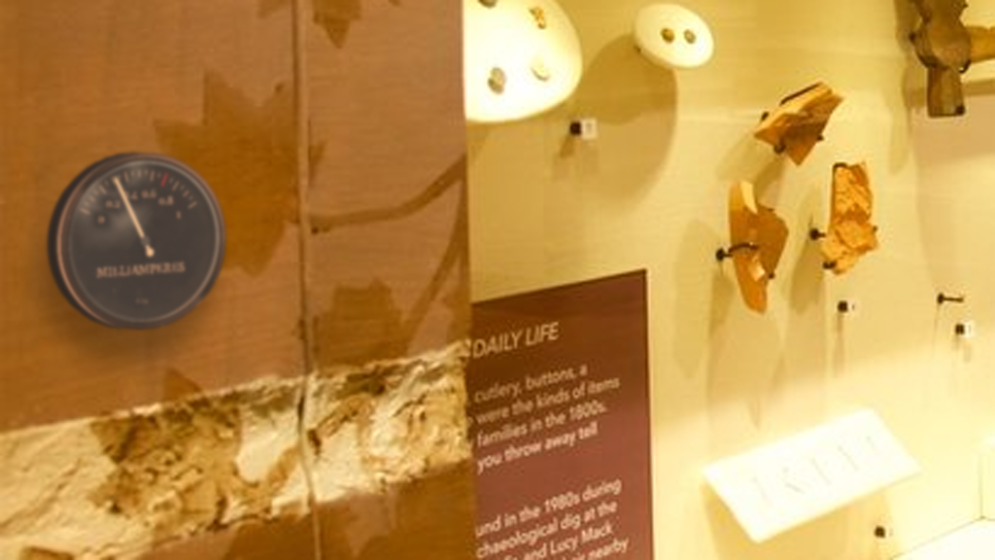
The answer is 0.3 mA
